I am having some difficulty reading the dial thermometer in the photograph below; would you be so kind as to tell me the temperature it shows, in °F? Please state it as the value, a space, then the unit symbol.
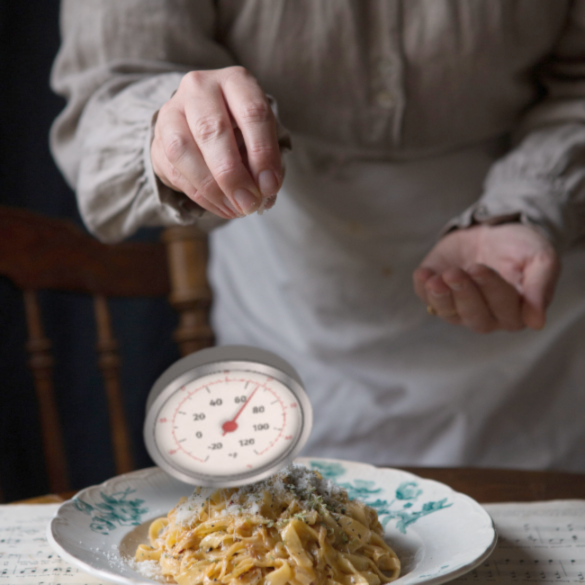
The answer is 65 °F
